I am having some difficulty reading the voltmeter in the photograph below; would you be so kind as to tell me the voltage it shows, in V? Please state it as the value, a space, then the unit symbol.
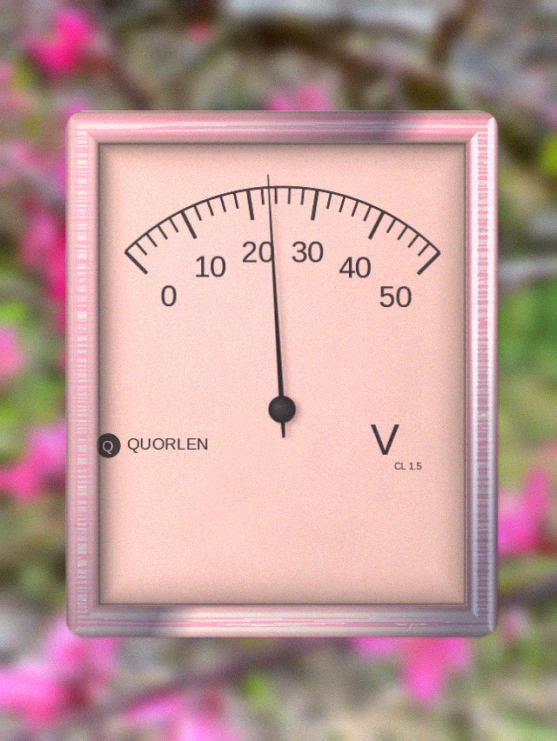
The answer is 23 V
